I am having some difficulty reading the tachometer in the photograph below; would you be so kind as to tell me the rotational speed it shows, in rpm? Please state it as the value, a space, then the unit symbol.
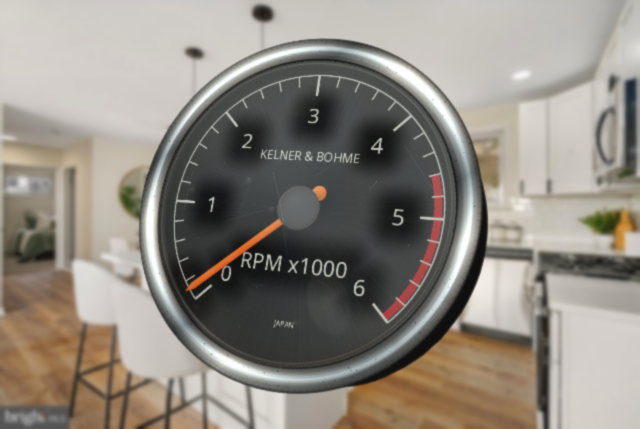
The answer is 100 rpm
